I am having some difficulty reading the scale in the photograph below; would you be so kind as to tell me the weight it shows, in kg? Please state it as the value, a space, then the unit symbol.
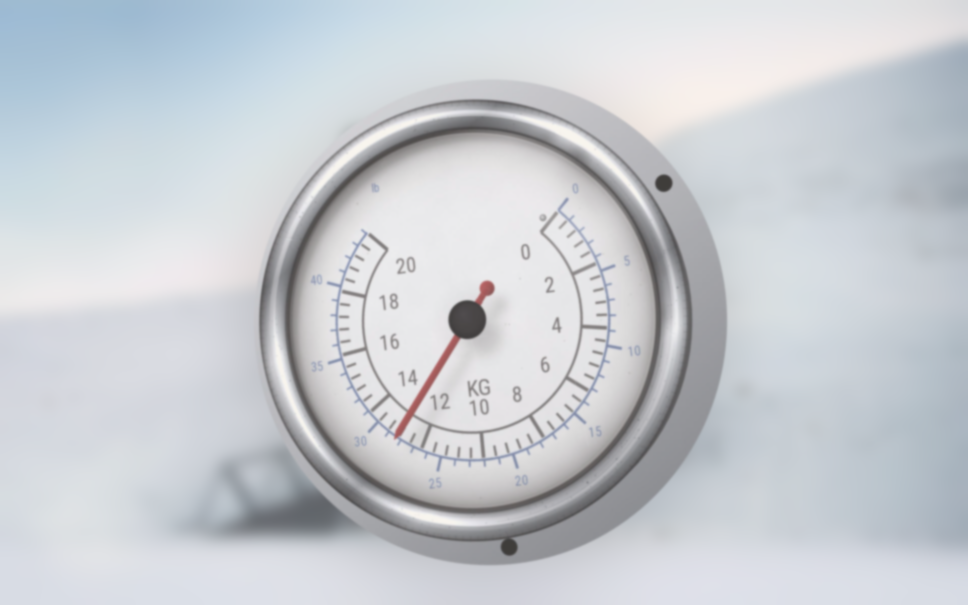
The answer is 12.8 kg
